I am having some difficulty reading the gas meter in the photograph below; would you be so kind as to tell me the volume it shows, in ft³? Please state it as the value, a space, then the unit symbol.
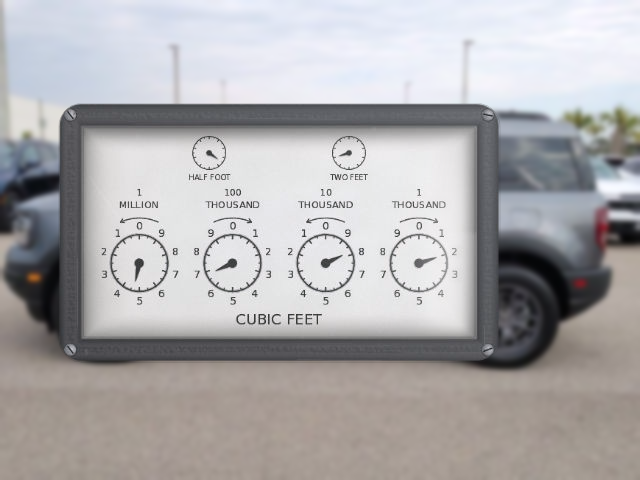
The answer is 468200 ft³
